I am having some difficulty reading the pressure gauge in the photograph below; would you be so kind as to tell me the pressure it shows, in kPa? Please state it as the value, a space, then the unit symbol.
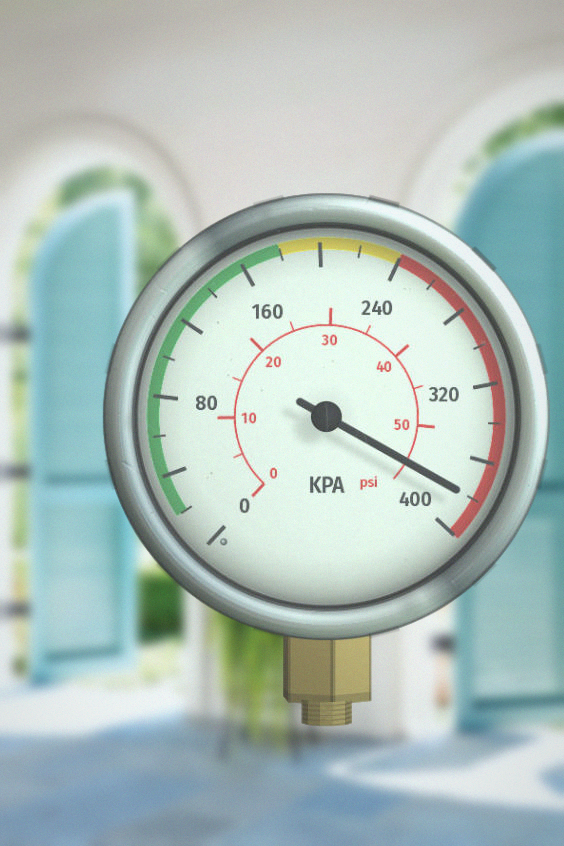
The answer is 380 kPa
